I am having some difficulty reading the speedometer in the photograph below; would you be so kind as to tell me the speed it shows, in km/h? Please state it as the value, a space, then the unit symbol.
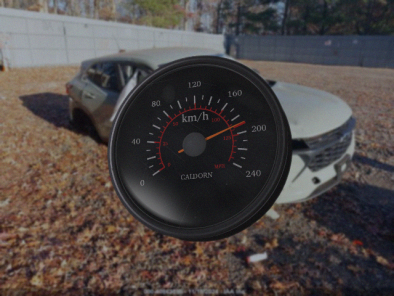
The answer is 190 km/h
